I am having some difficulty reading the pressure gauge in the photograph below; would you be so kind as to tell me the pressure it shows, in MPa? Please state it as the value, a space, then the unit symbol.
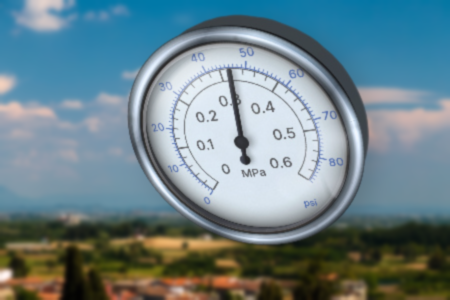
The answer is 0.32 MPa
